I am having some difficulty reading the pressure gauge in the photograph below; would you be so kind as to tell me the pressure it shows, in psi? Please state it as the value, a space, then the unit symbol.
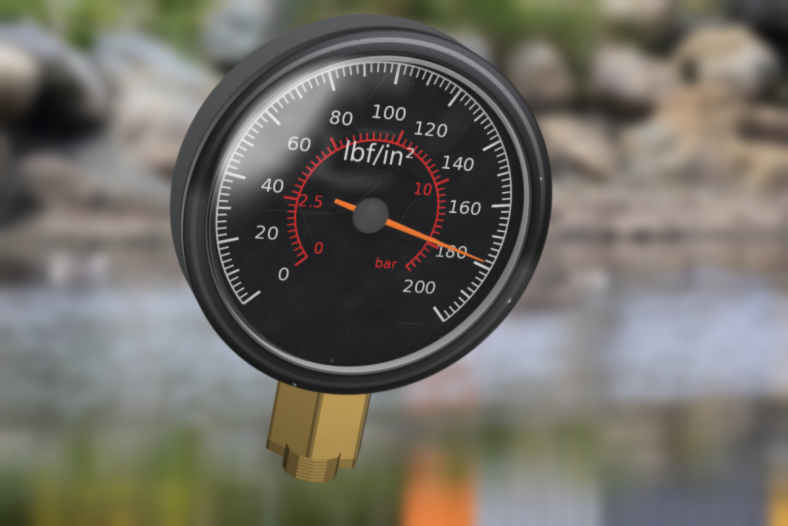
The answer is 178 psi
